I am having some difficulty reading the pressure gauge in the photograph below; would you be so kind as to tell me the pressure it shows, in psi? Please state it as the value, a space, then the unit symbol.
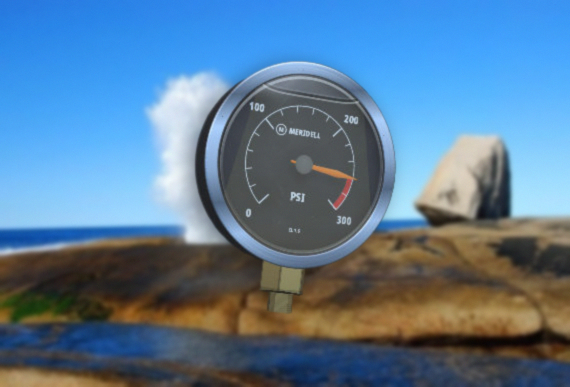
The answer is 260 psi
